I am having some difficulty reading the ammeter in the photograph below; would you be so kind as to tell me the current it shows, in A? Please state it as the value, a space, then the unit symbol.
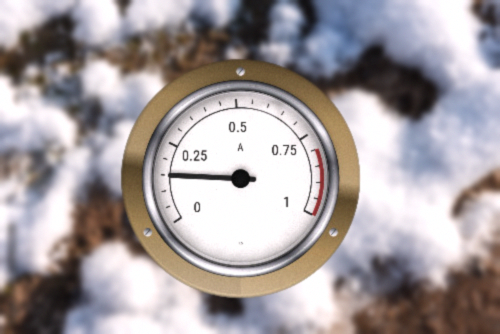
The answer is 0.15 A
